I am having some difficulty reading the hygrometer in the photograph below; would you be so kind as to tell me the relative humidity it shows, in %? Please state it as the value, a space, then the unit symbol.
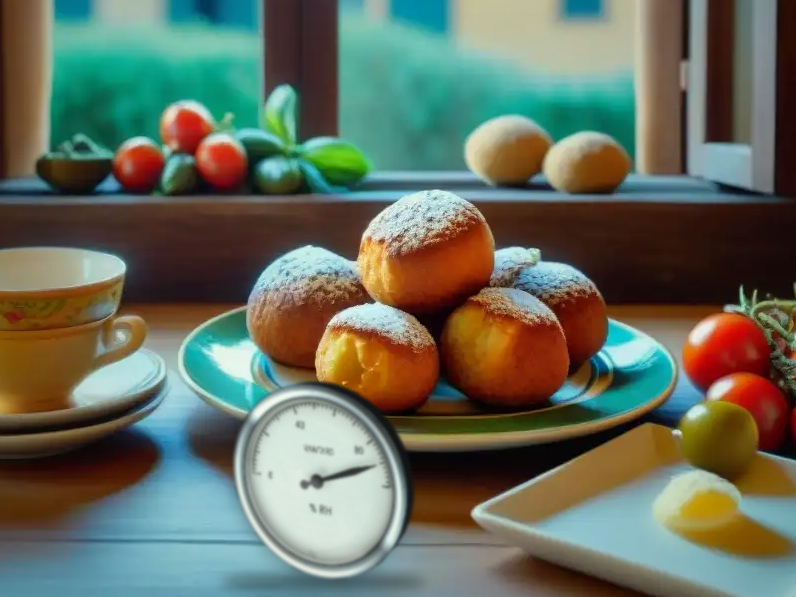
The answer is 90 %
